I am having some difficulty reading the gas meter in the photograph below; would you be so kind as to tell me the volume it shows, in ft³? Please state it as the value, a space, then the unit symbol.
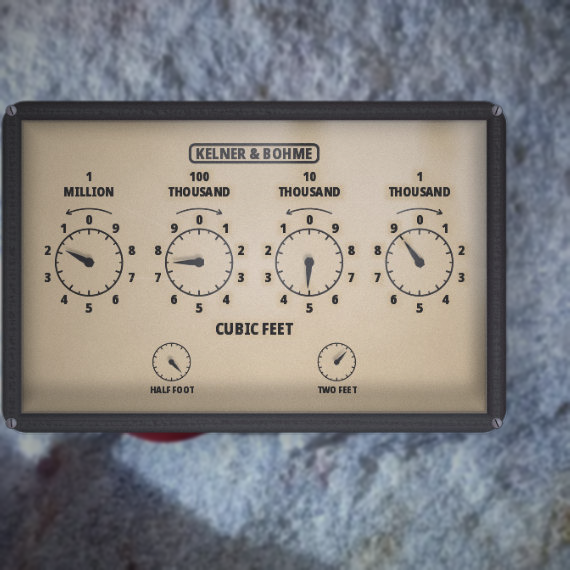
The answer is 174900 ft³
